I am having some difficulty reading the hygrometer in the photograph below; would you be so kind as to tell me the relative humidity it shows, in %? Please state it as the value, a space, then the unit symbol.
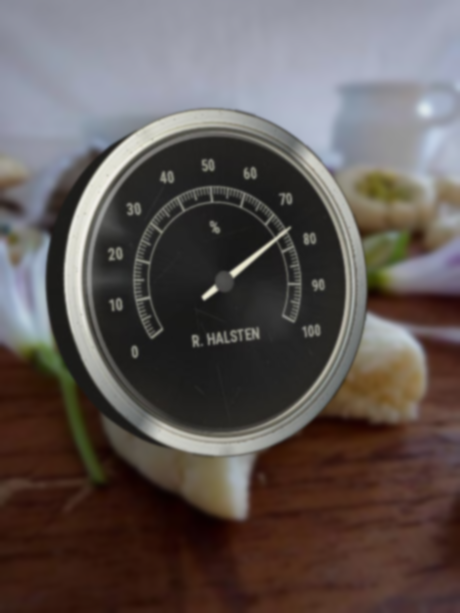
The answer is 75 %
